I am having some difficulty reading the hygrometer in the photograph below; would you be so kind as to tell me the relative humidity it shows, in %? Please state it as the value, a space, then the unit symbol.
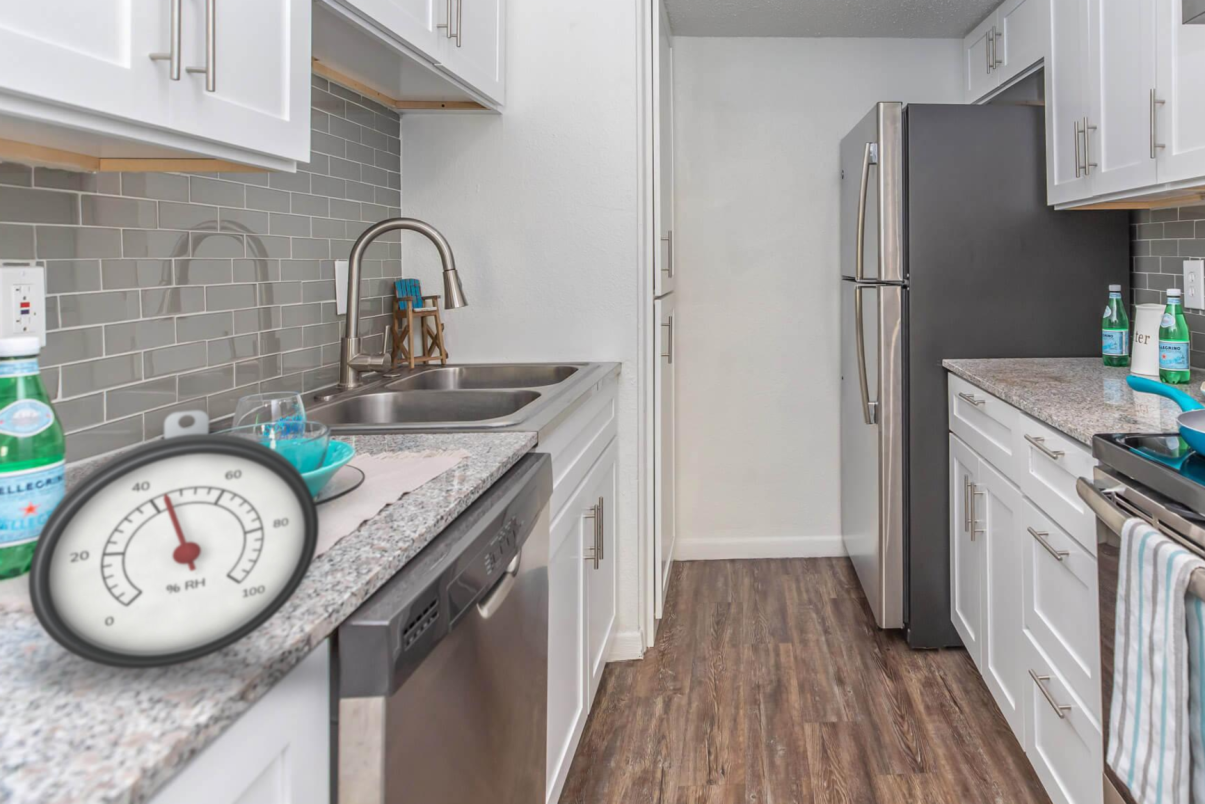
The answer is 44 %
